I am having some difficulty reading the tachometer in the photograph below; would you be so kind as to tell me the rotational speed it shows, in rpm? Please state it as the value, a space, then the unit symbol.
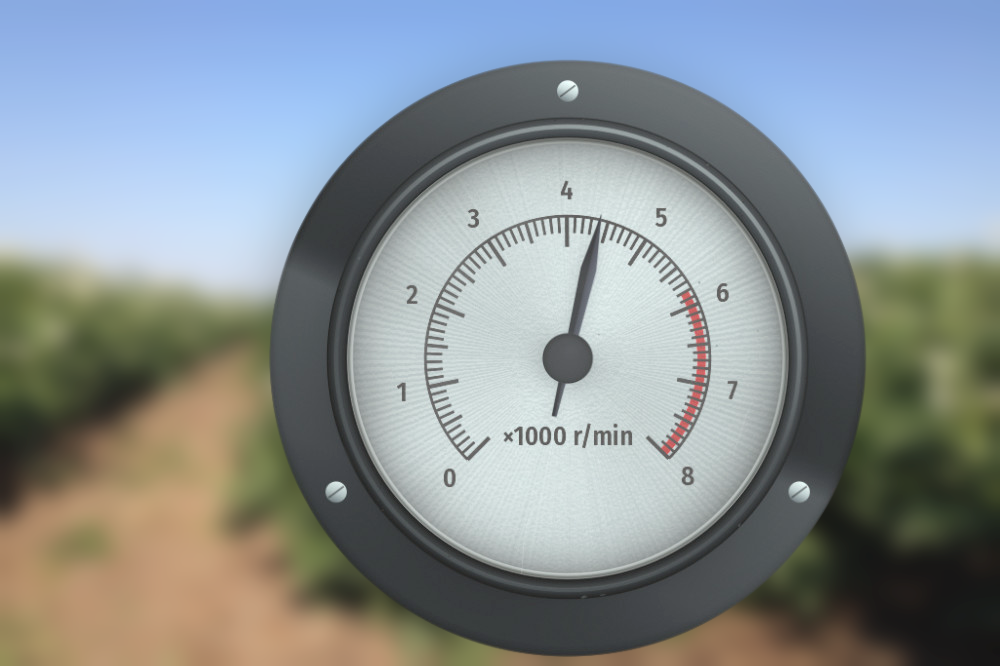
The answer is 4400 rpm
